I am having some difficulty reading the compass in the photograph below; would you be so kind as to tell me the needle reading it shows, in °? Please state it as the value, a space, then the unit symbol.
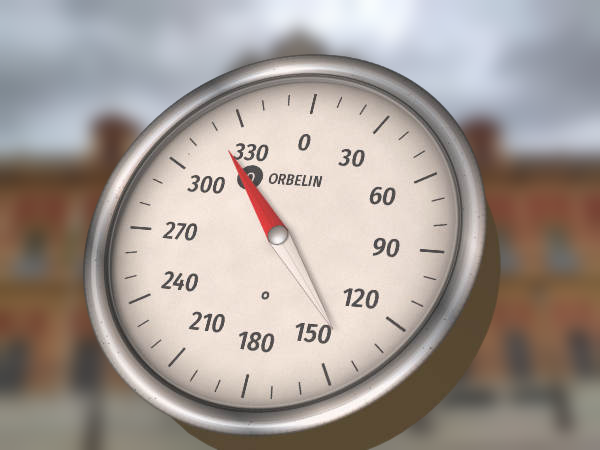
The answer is 320 °
